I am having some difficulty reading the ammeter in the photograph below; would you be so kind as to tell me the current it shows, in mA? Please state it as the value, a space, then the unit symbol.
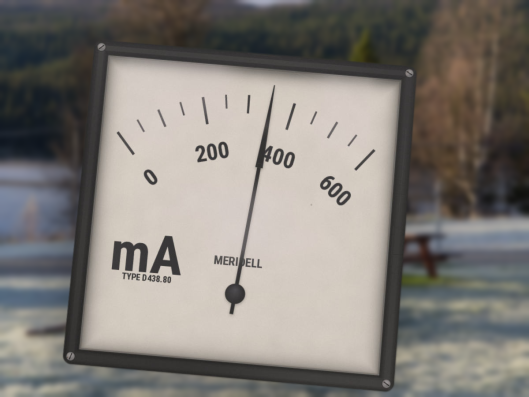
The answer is 350 mA
